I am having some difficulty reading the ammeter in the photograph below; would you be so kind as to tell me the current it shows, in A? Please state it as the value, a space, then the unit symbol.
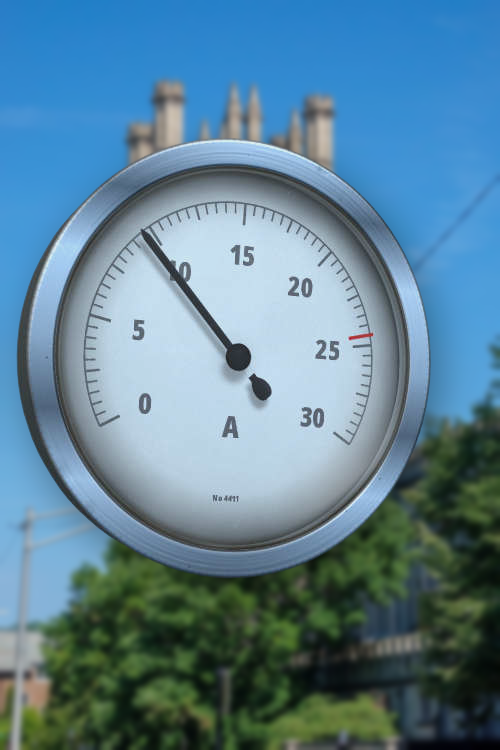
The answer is 9.5 A
